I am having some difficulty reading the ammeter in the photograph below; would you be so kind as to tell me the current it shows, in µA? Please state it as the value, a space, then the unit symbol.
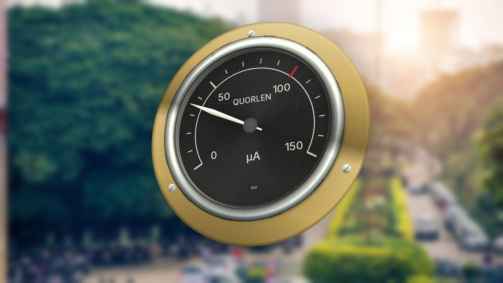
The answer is 35 µA
